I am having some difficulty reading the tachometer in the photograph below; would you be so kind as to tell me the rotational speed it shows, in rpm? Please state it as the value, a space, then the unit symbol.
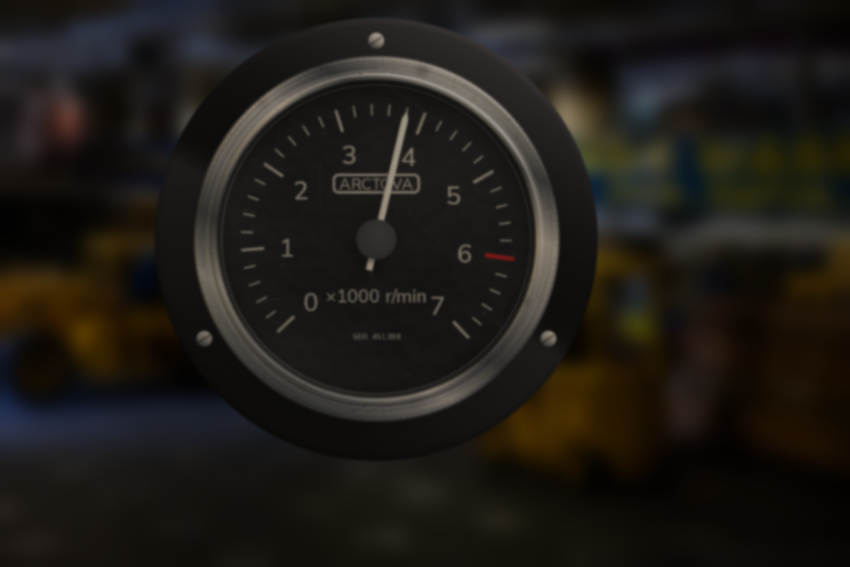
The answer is 3800 rpm
